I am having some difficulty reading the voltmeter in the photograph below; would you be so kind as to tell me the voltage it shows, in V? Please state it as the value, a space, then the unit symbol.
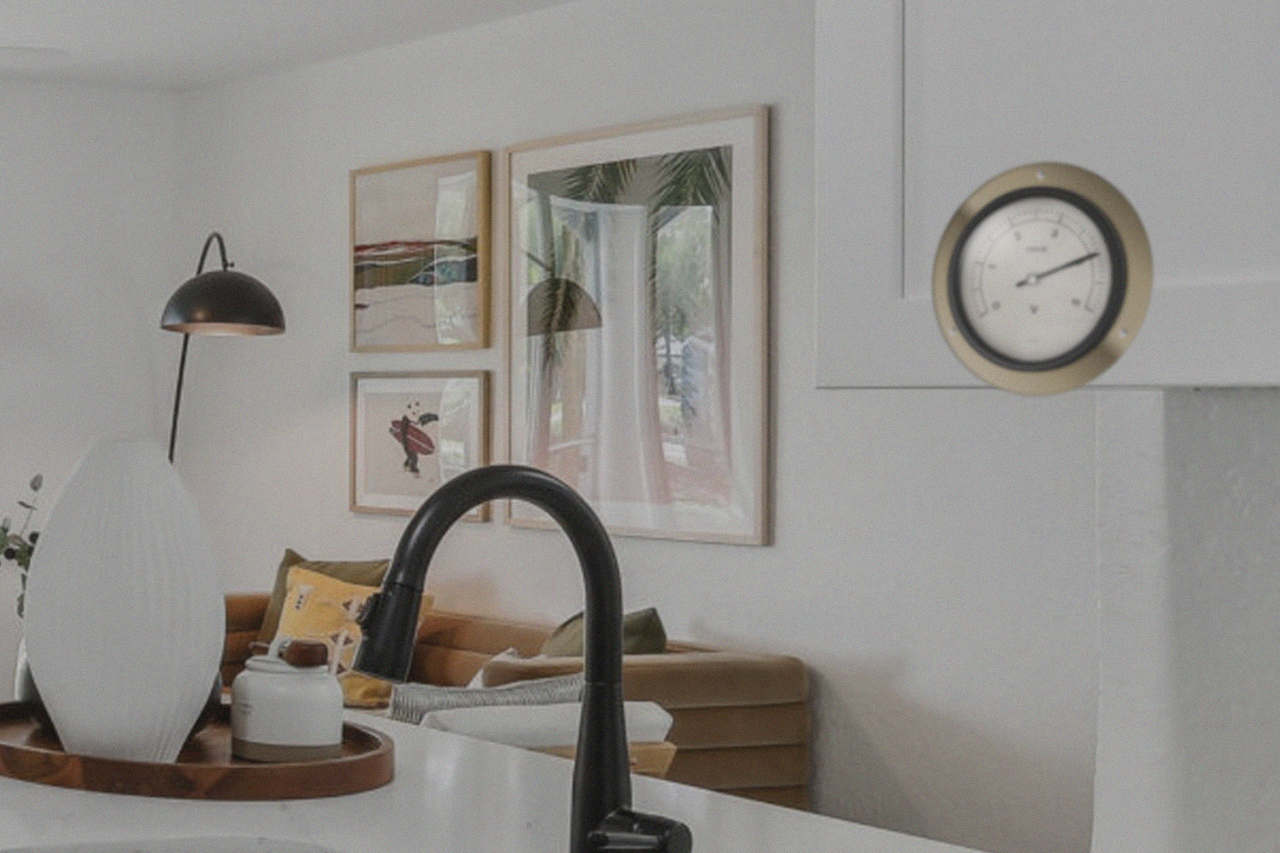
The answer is 4 V
